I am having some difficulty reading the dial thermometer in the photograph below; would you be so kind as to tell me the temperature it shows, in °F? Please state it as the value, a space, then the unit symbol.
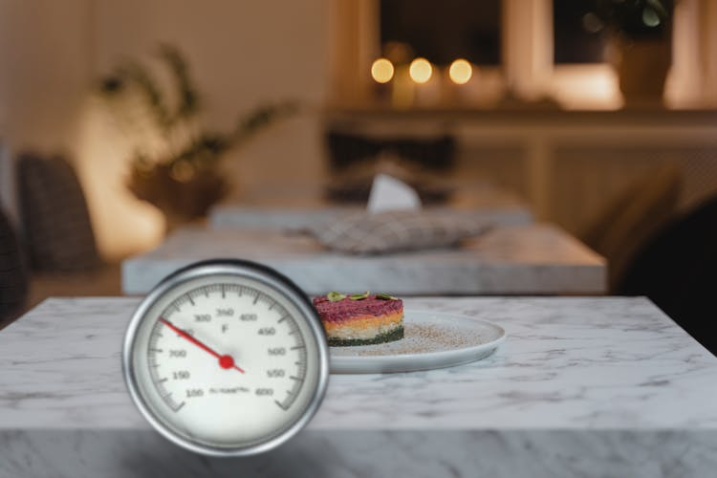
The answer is 250 °F
